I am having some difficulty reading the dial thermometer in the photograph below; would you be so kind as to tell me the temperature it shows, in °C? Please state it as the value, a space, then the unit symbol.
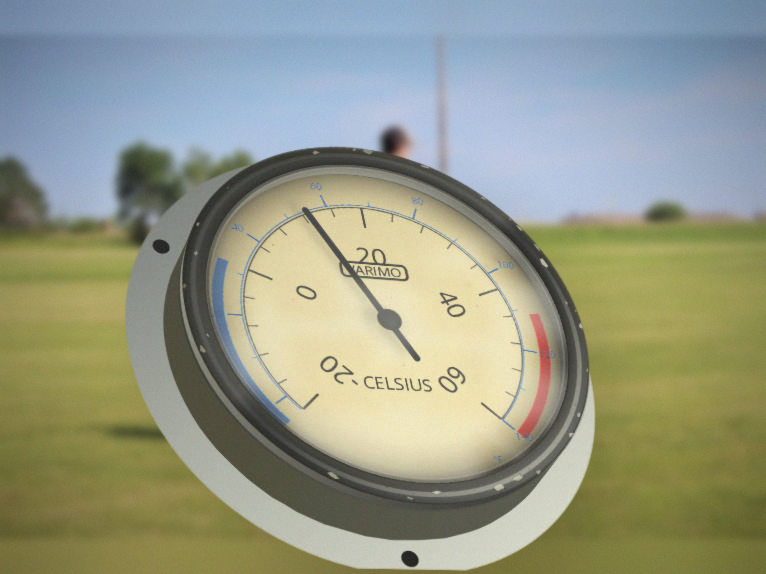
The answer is 12 °C
